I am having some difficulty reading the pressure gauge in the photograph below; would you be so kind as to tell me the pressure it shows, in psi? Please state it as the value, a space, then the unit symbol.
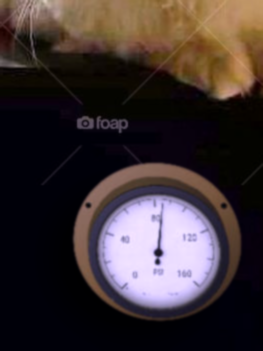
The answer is 85 psi
